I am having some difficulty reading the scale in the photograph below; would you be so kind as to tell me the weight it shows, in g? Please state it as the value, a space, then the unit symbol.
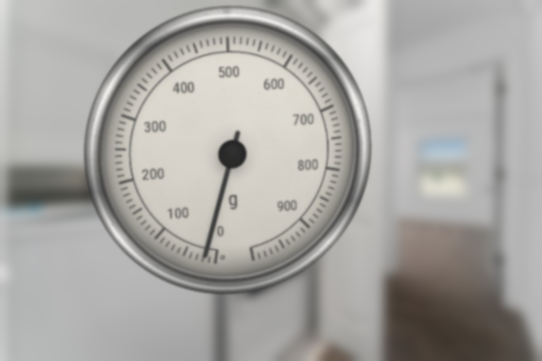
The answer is 20 g
